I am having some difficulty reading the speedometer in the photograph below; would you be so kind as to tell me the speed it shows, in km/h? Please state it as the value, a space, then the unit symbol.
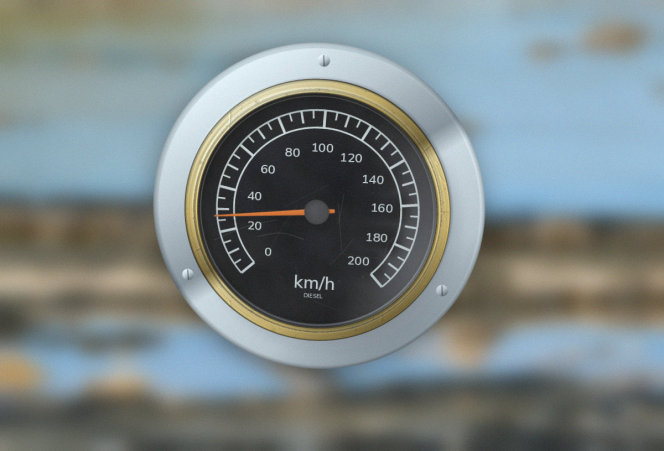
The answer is 27.5 km/h
